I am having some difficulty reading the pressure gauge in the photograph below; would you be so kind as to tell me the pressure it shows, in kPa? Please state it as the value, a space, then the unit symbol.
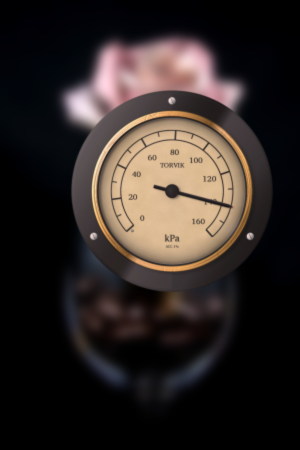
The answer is 140 kPa
